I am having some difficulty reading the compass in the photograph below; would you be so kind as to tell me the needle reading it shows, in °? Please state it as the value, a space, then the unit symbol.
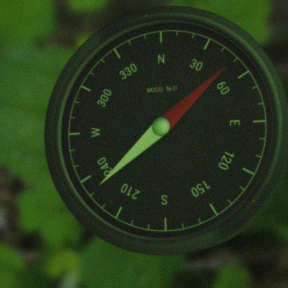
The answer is 50 °
